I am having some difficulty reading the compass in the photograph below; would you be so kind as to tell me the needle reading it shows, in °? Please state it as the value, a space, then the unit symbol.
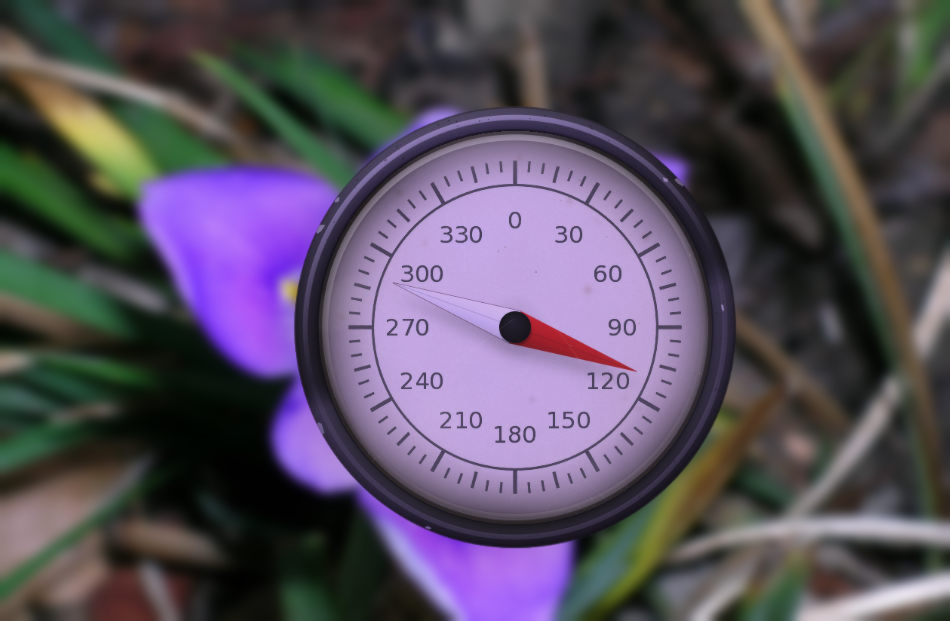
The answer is 110 °
